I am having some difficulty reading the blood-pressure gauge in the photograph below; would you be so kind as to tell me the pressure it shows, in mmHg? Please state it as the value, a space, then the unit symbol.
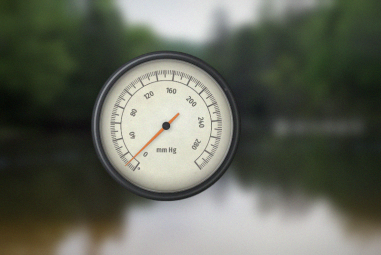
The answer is 10 mmHg
